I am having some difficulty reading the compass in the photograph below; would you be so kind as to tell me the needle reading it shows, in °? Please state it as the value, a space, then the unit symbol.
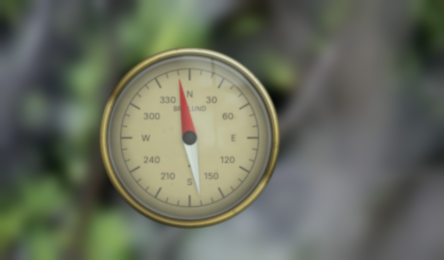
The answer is 350 °
